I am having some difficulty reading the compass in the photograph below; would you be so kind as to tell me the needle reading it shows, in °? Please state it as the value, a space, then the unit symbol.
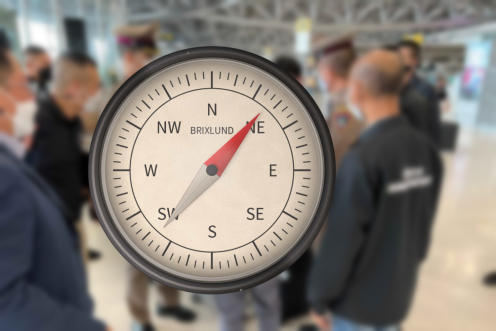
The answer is 40 °
